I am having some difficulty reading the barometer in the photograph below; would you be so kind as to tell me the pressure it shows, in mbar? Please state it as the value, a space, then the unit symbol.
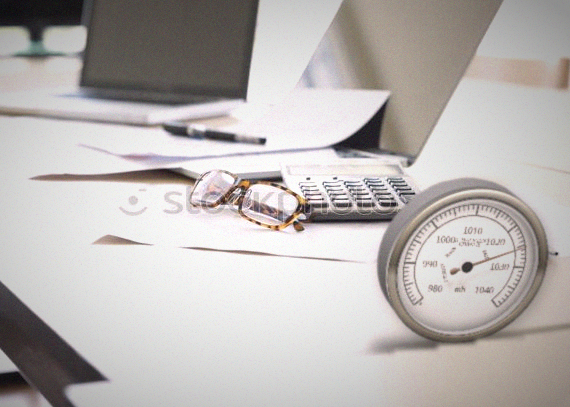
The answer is 1025 mbar
